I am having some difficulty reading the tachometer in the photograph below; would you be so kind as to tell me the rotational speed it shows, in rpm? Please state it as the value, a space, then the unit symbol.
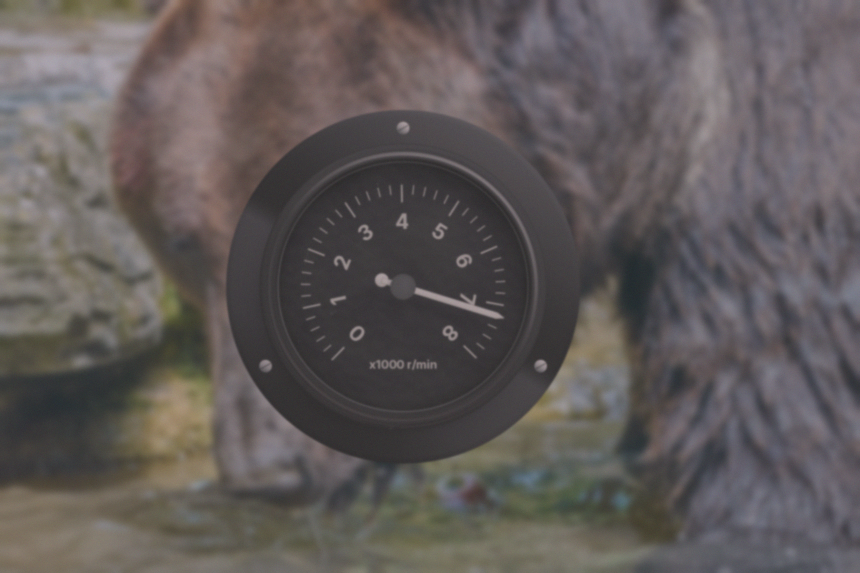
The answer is 7200 rpm
